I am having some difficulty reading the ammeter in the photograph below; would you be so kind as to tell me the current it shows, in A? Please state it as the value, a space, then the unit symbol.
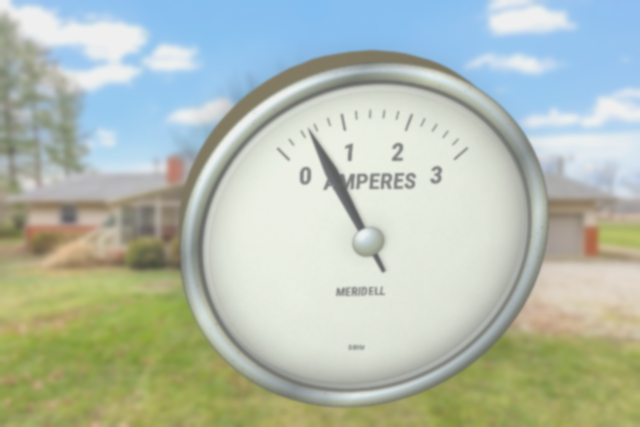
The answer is 0.5 A
